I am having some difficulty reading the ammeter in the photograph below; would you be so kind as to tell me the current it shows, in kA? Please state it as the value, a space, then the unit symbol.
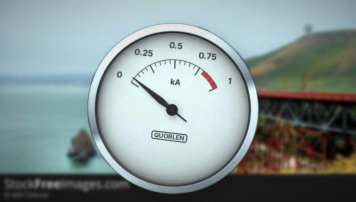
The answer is 0.05 kA
